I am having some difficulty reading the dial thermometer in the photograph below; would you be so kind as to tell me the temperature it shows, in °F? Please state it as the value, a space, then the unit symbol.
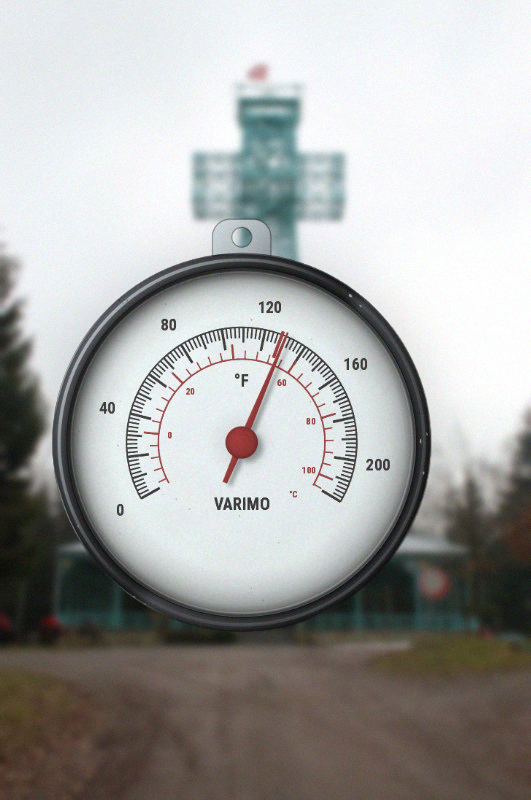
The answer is 130 °F
